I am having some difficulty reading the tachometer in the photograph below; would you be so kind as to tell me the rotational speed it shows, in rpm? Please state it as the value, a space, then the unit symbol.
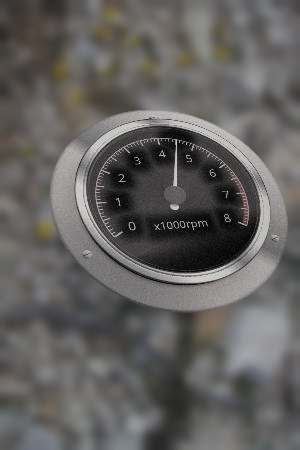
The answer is 4500 rpm
